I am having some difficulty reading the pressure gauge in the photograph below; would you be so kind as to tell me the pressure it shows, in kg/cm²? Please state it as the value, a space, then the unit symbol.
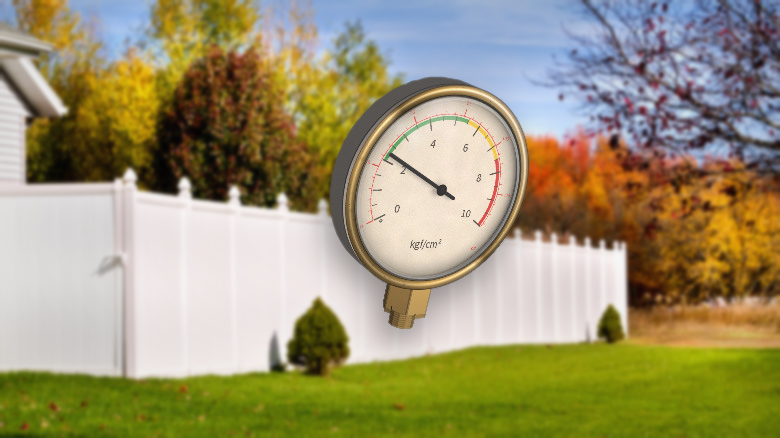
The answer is 2.25 kg/cm²
